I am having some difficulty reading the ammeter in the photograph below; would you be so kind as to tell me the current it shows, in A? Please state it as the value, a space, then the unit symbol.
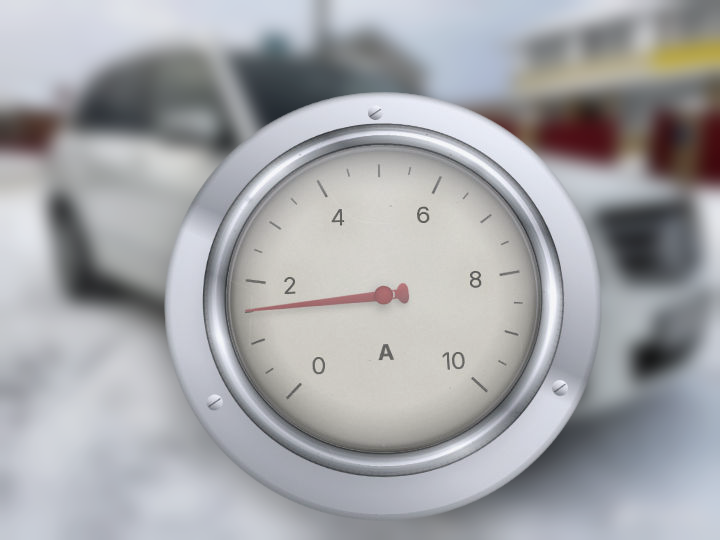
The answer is 1.5 A
